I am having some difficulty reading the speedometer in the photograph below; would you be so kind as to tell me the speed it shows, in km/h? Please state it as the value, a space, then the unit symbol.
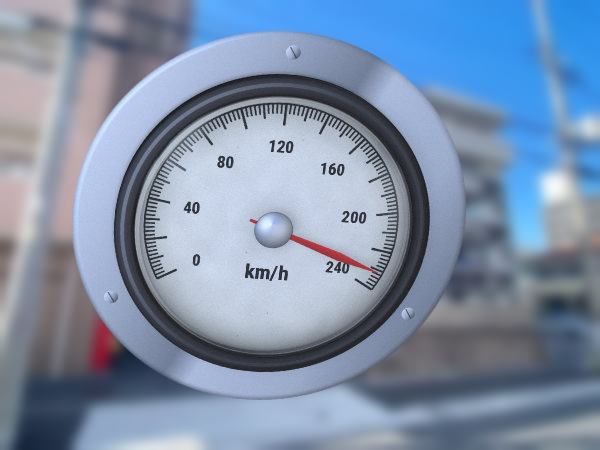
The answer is 230 km/h
